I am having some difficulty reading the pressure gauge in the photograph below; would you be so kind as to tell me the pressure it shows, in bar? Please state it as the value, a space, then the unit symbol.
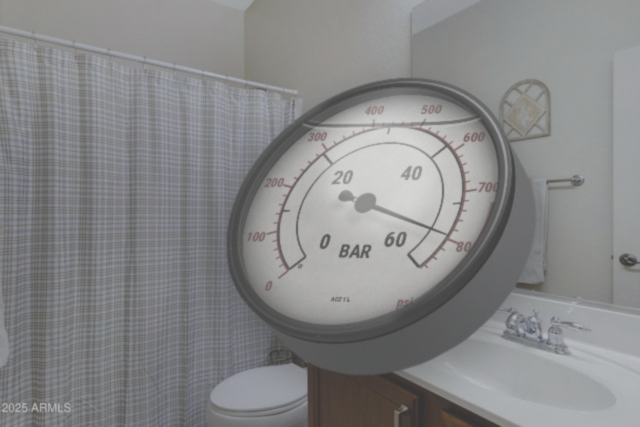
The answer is 55 bar
